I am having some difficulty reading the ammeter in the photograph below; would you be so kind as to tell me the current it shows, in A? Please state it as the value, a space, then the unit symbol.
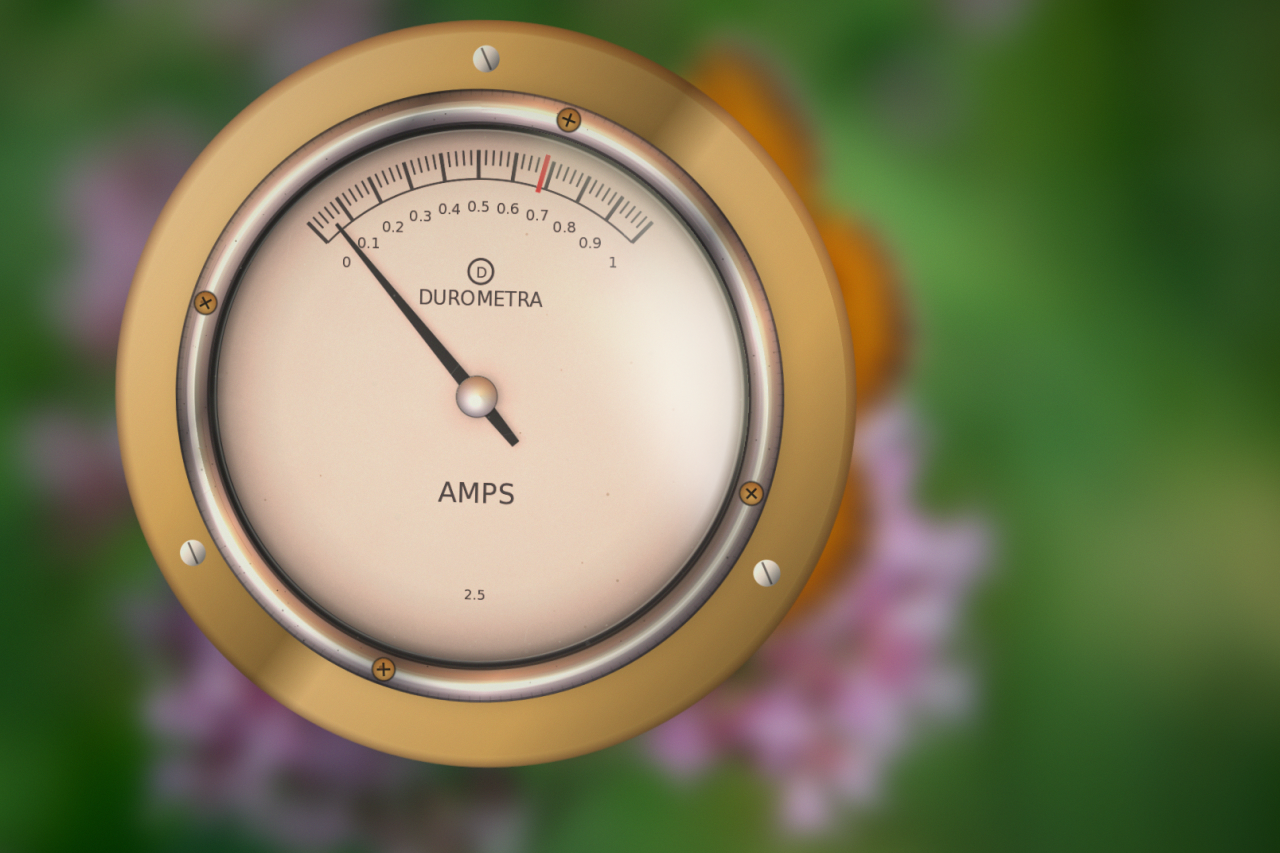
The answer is 0.06 A
